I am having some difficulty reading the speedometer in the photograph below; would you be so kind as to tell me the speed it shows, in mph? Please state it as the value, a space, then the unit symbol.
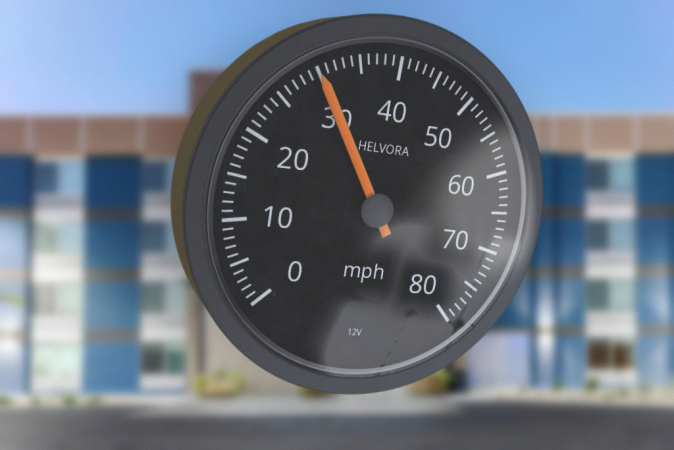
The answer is 30 mph
